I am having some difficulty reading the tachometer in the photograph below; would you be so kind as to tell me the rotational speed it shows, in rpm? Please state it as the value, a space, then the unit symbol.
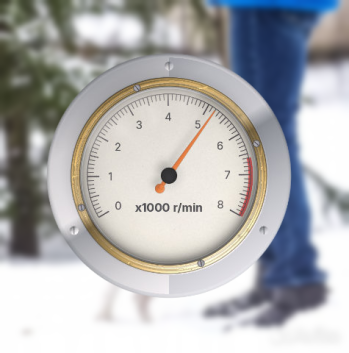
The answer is 5200 rpm
